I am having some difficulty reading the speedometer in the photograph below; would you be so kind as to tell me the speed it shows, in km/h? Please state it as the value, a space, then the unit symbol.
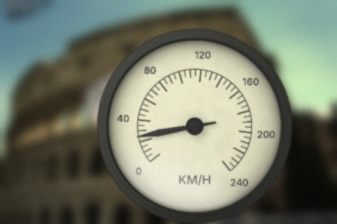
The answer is 25 km/h
